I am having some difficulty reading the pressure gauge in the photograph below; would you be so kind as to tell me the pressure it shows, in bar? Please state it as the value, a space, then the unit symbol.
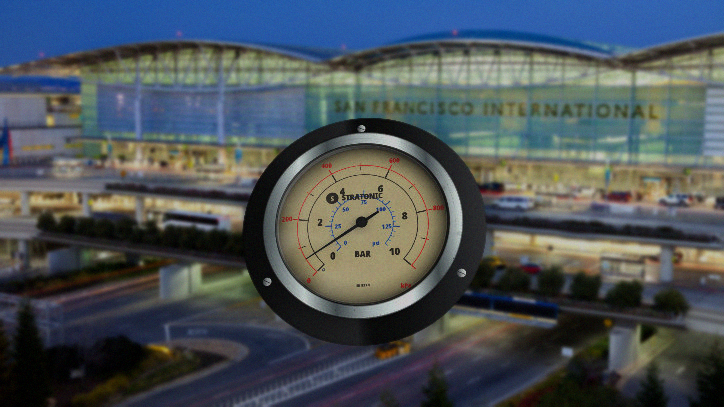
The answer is 0.5 bar
